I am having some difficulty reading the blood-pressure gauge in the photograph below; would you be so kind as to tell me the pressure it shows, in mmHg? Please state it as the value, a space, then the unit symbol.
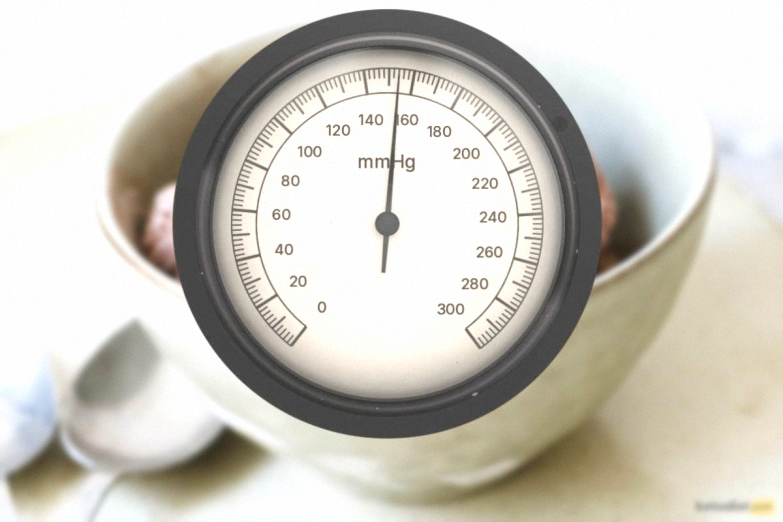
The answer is 154 mmHg
